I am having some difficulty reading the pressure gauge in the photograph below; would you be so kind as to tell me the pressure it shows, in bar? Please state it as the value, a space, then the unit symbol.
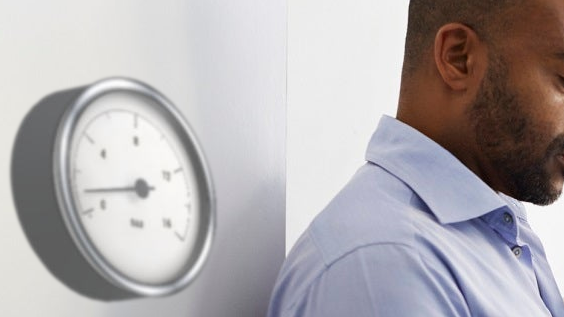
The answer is 1 bar
